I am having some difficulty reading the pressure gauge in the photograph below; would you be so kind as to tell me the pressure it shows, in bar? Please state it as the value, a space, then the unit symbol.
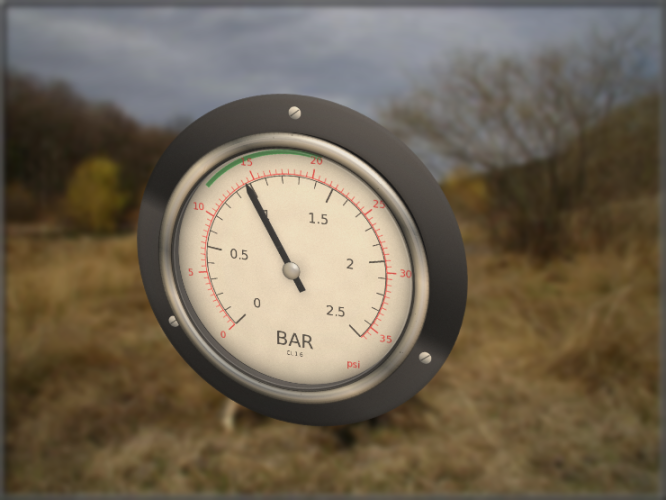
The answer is 1 bar
